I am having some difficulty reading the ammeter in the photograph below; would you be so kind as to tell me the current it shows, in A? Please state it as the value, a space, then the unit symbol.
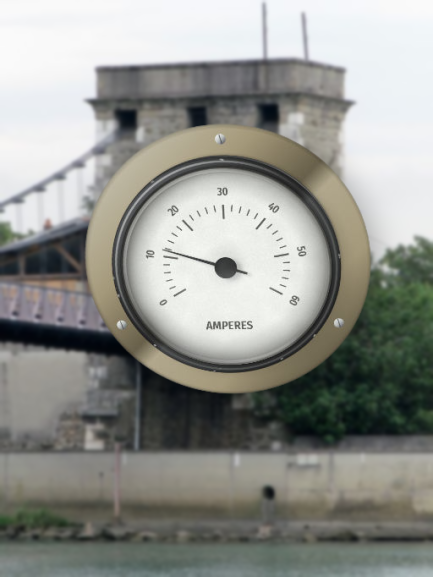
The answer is 12 A
